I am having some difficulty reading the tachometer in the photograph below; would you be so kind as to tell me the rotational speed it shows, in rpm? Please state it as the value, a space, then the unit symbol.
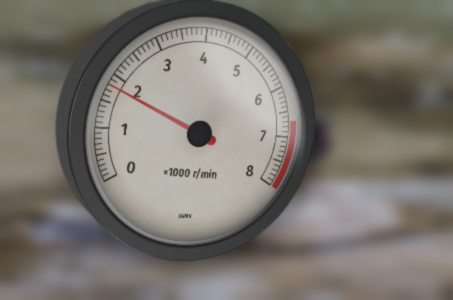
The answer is 1800 rpm
